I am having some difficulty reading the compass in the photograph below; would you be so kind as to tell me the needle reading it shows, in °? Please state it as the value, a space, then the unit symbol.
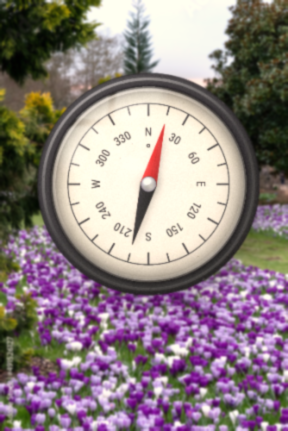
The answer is 15 °
